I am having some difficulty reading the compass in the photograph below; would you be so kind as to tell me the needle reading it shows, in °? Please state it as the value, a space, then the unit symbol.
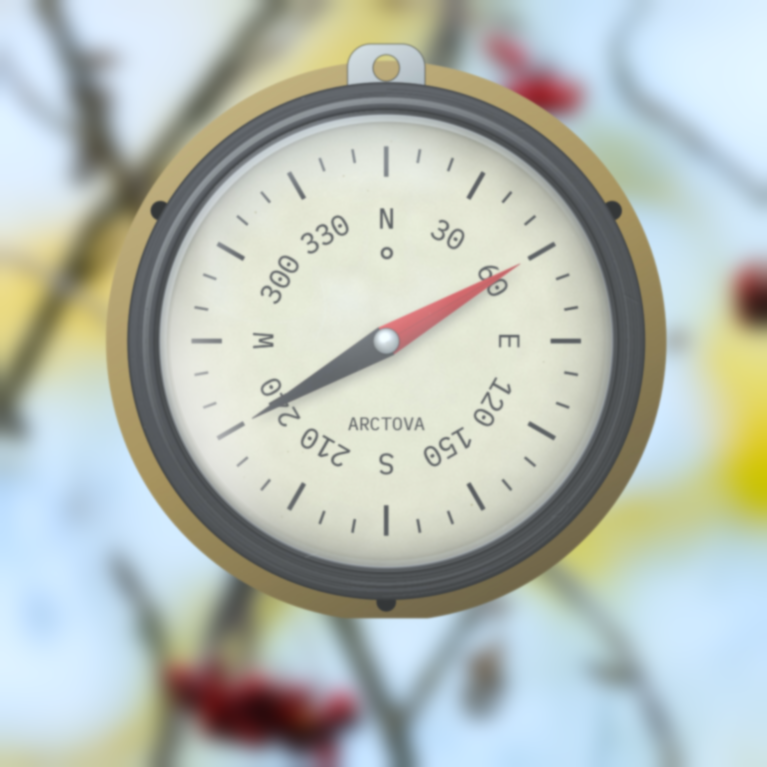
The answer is 60 °
